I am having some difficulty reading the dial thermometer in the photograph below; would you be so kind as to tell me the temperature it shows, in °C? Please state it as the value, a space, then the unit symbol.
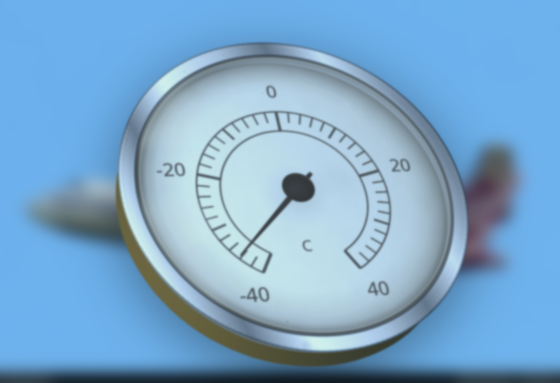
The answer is -36 °C
